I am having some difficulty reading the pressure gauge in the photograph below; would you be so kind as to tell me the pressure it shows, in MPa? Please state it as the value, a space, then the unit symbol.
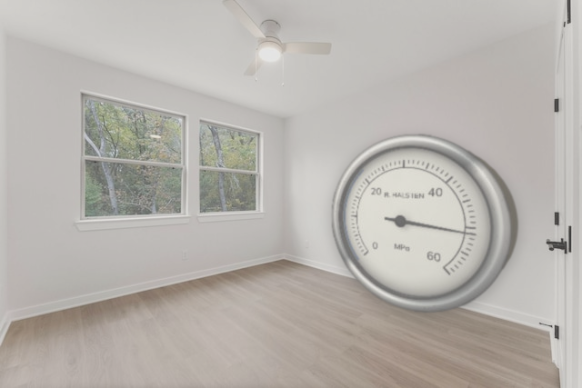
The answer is 51 MPa
